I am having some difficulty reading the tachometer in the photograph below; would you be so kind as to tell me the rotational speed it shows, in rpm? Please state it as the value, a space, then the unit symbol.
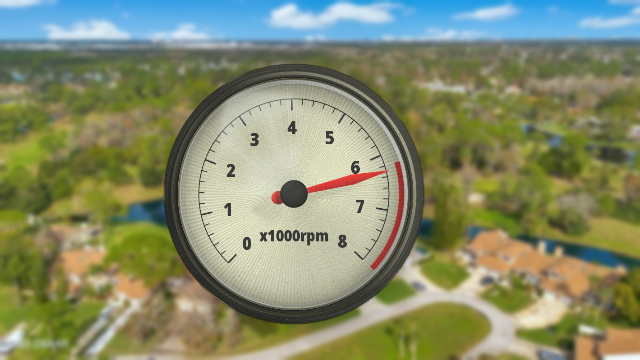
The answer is 6300 rpm
